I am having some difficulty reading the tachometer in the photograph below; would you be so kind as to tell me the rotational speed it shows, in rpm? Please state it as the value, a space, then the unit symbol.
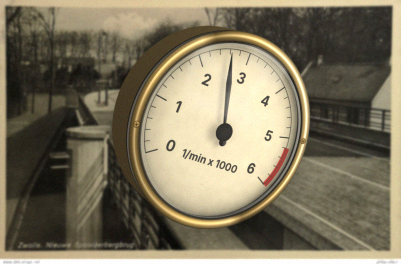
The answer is 2600 rpm
